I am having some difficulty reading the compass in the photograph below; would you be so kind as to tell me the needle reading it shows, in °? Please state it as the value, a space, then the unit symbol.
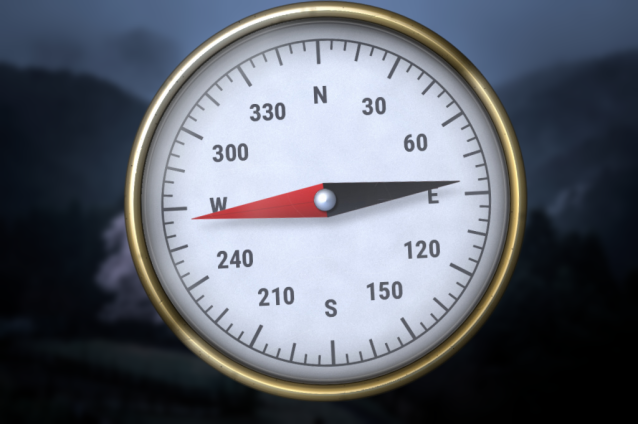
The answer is 265 °
